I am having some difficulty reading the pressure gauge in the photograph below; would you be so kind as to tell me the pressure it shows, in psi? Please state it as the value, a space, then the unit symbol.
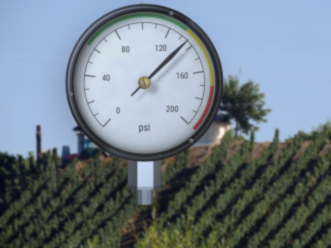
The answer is 135 psi
